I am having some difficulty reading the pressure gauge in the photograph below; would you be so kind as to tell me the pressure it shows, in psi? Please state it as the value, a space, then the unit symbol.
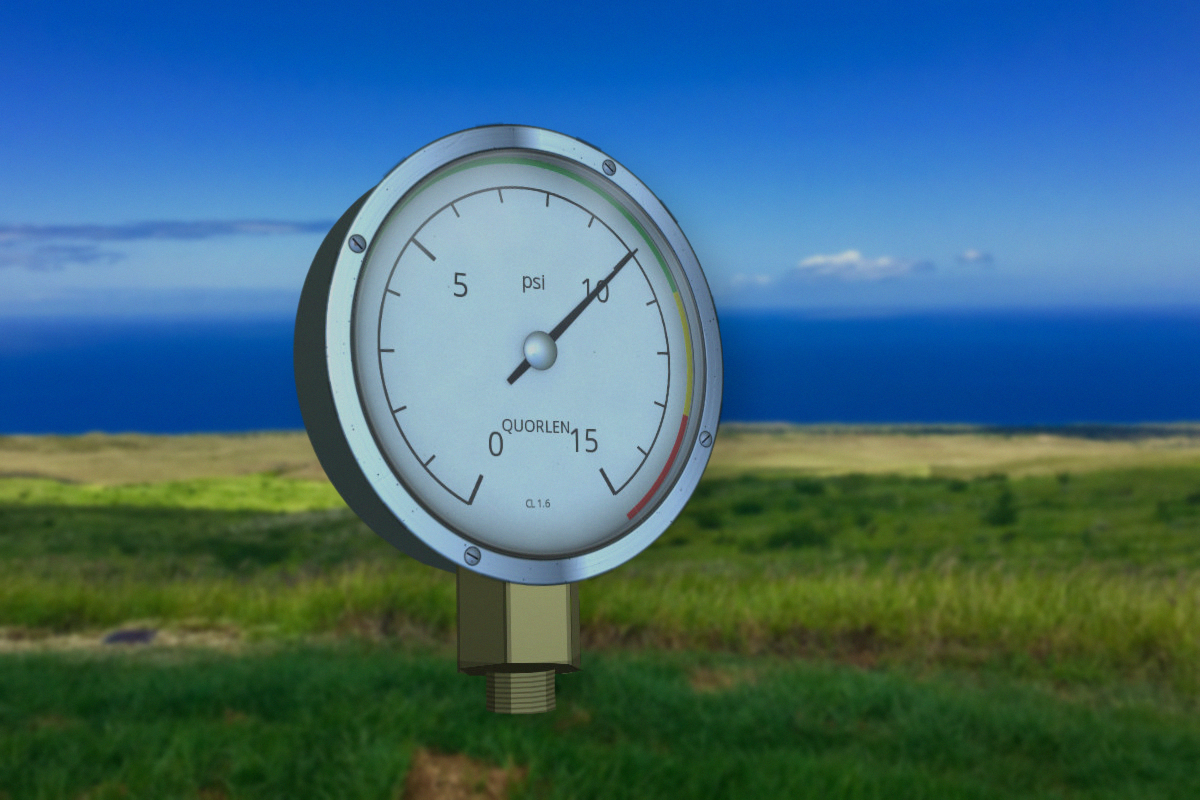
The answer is 10 psi
